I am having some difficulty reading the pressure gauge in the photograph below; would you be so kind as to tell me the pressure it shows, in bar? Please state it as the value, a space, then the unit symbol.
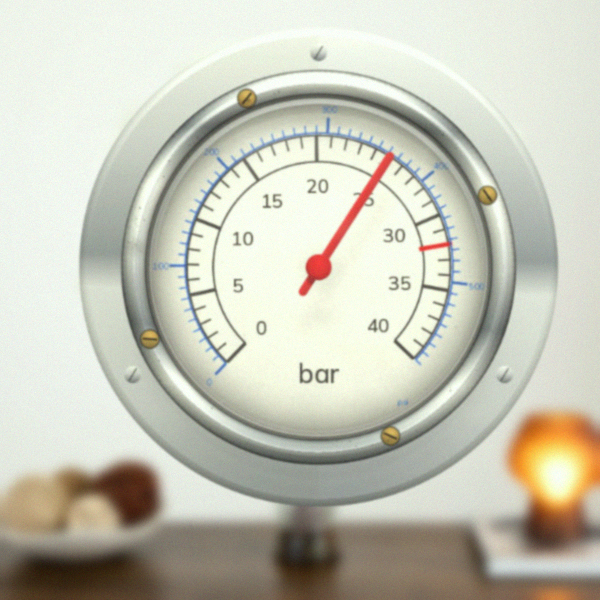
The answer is 25 bar
